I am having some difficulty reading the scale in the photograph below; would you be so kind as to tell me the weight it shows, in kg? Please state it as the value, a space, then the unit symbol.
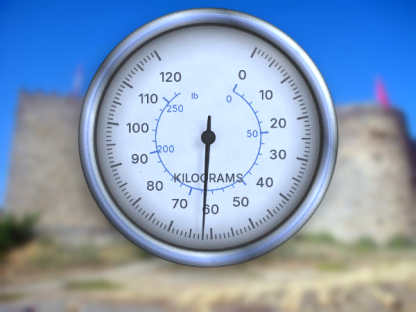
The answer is 62 kg
